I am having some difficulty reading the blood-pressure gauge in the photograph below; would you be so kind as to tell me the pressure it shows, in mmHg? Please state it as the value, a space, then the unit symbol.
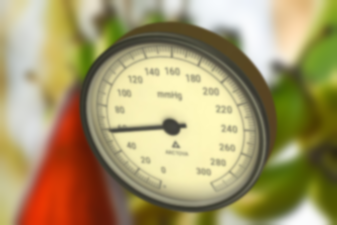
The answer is 60 mmHg
